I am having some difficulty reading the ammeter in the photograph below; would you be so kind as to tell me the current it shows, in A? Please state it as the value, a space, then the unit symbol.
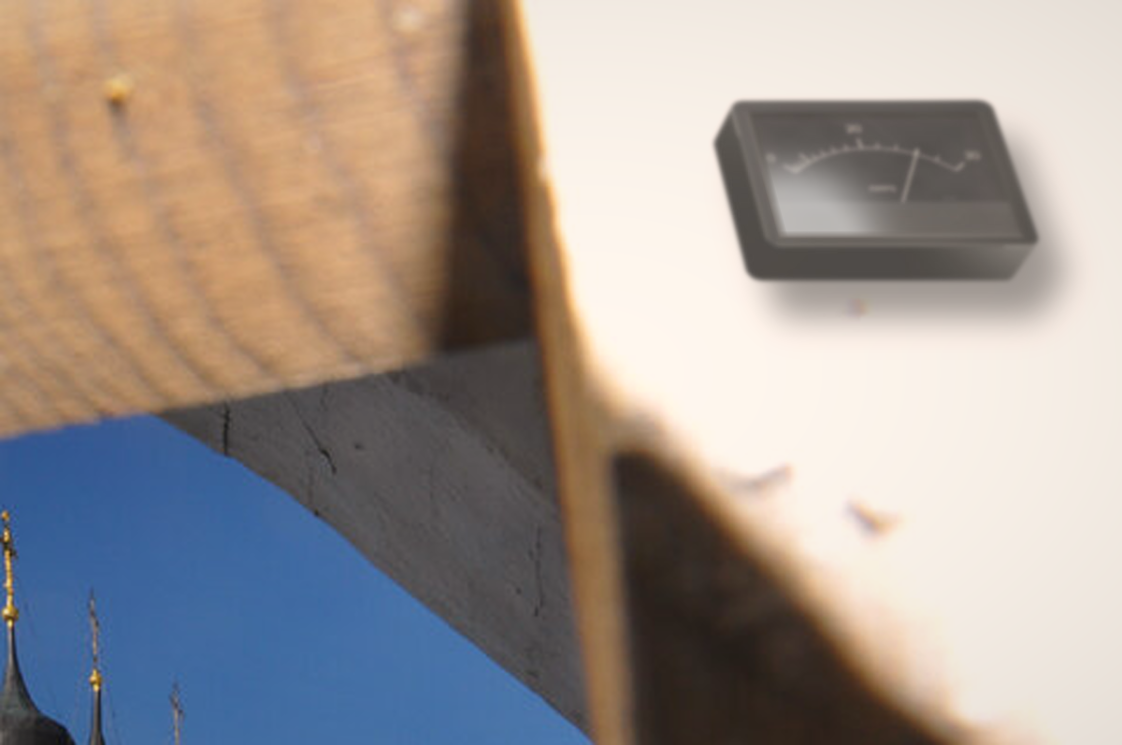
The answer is 26 A
